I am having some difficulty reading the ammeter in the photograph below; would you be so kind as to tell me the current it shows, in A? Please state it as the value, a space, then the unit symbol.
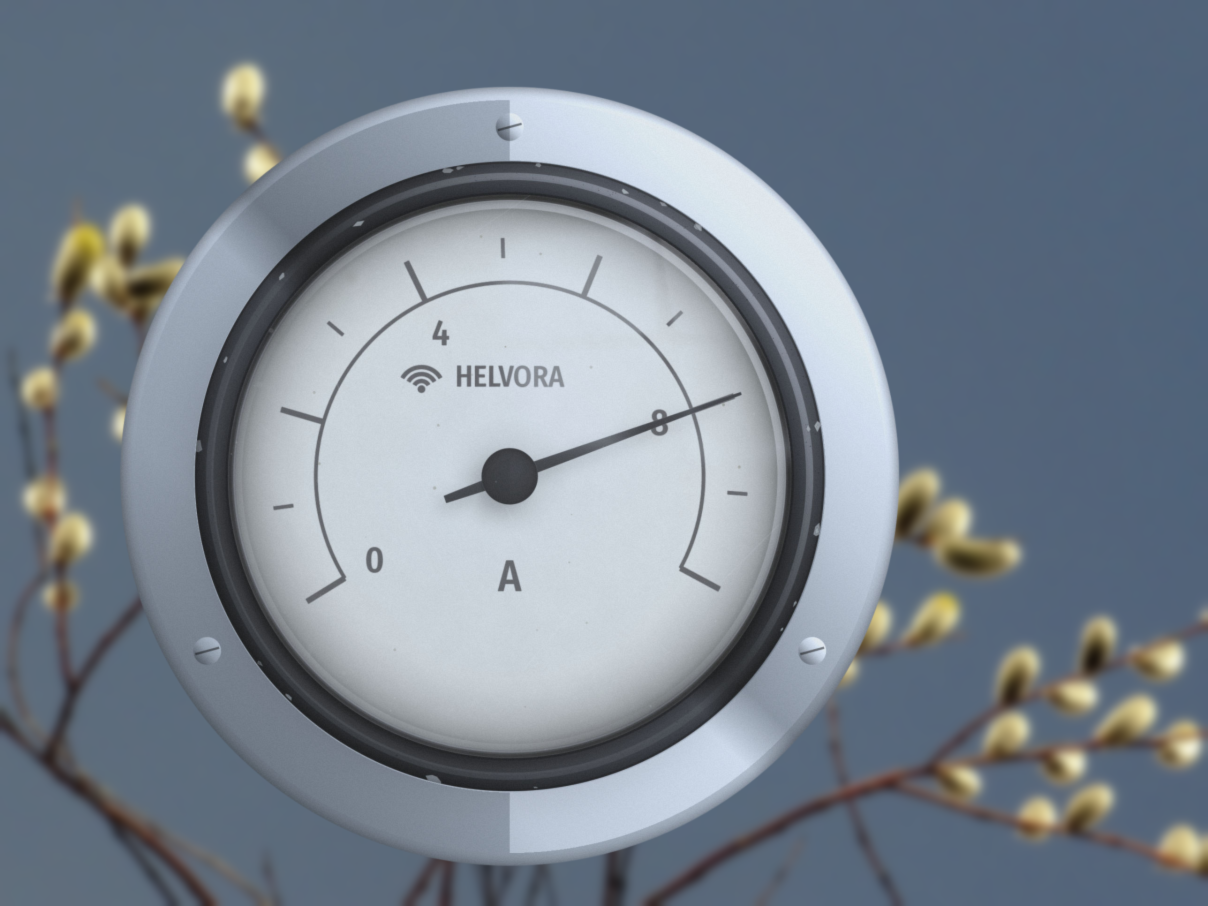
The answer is 8 A
